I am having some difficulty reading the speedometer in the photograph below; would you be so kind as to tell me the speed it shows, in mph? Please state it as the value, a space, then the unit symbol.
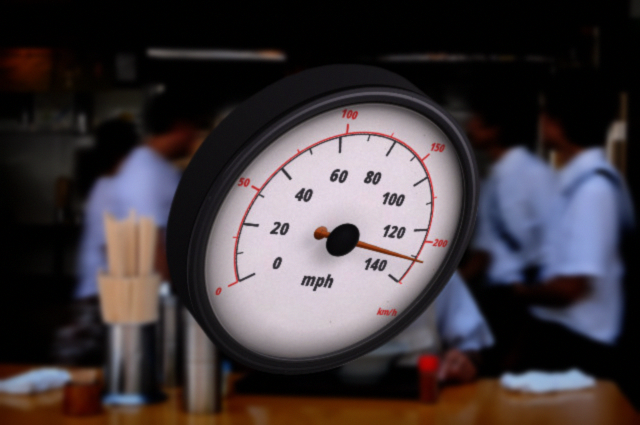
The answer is 130 mph
